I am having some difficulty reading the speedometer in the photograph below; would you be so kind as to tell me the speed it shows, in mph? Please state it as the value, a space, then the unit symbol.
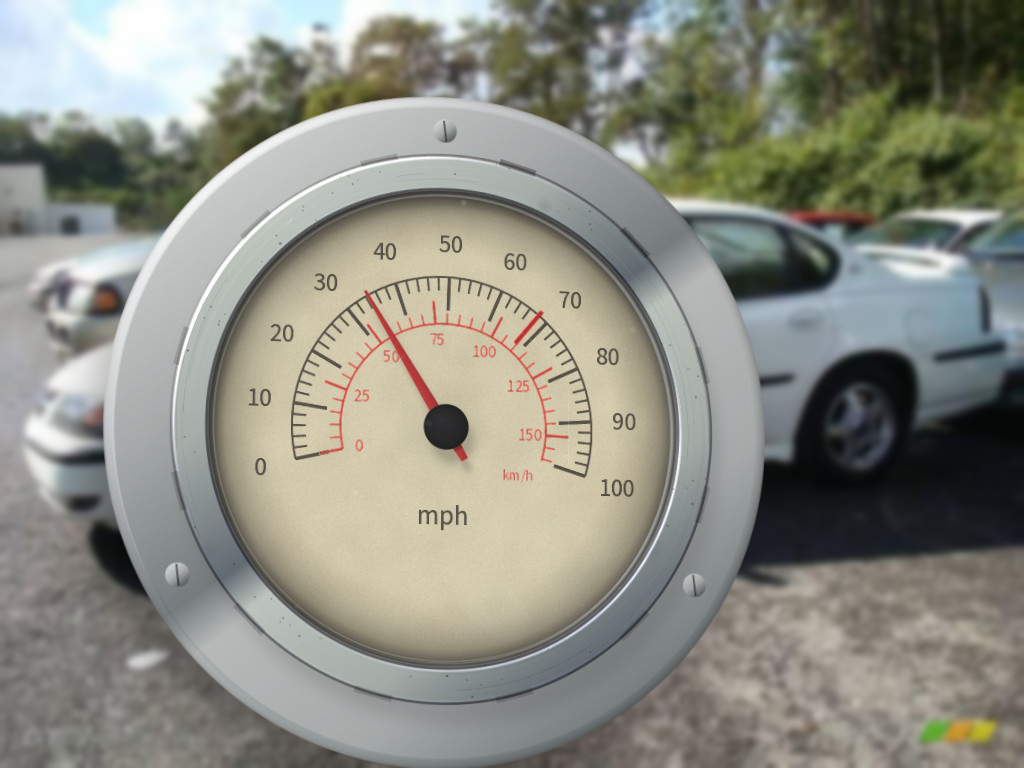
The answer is 34 mph
